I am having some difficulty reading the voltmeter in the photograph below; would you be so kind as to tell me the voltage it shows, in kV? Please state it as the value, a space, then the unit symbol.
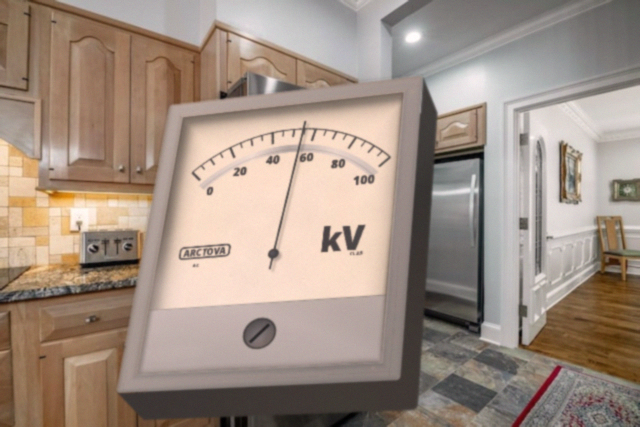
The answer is 55 kV
